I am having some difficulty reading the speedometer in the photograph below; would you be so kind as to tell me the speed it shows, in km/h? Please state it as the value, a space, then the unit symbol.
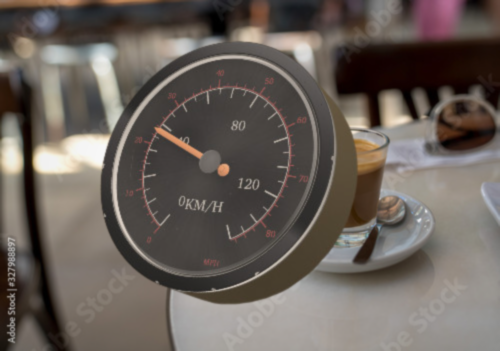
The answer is 37.5 km/h
